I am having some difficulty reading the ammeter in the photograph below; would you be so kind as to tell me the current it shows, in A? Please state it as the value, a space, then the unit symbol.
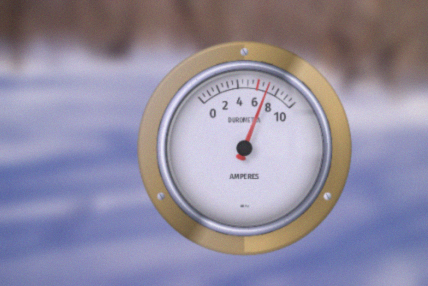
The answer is 7 A
